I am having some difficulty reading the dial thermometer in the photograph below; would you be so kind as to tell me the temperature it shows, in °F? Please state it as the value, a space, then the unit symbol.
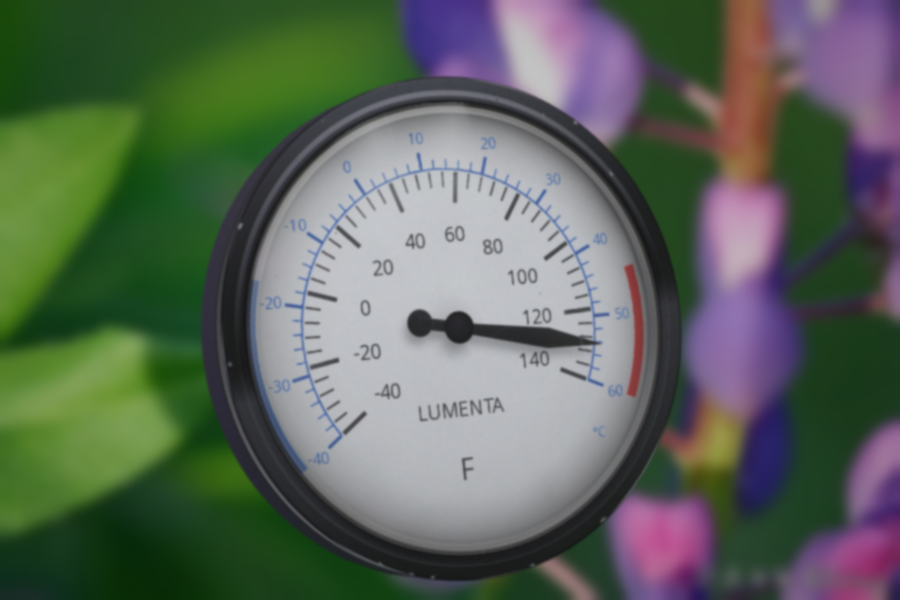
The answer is 130 °F
